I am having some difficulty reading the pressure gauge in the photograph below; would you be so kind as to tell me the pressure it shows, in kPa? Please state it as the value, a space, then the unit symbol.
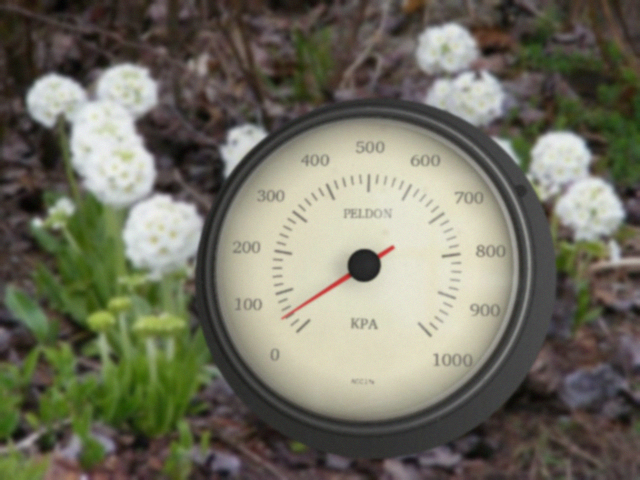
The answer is 40 kPa
